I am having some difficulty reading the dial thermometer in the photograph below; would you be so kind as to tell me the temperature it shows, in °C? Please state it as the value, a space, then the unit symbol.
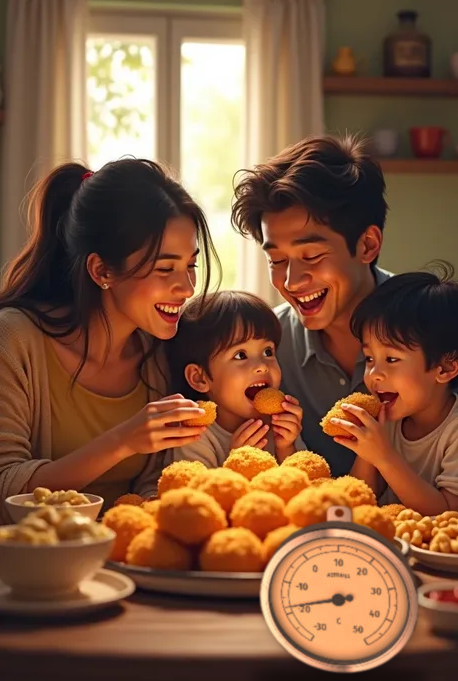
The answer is -17.5 °C
